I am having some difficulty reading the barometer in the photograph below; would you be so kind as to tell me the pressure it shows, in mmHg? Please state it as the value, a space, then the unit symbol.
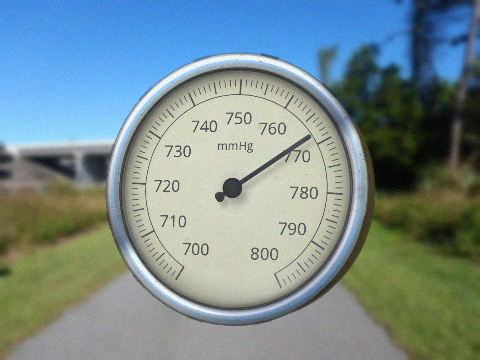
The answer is 768 mmHg
